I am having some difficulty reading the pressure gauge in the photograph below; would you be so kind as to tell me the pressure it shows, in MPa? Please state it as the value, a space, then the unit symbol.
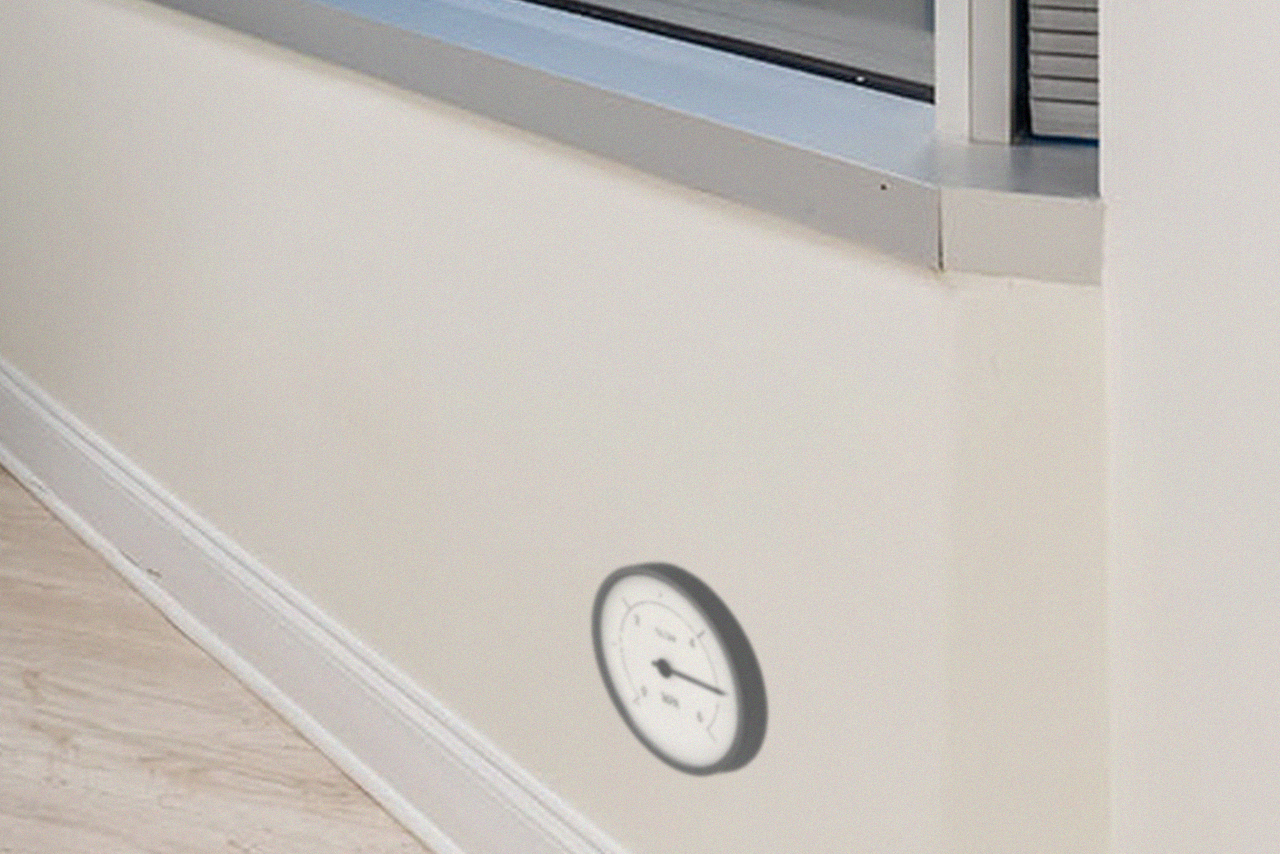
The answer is 5 MPa
